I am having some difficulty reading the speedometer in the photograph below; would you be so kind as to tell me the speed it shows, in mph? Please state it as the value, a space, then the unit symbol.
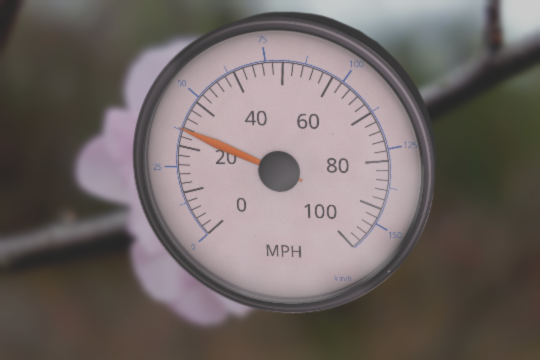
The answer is 24 mph
